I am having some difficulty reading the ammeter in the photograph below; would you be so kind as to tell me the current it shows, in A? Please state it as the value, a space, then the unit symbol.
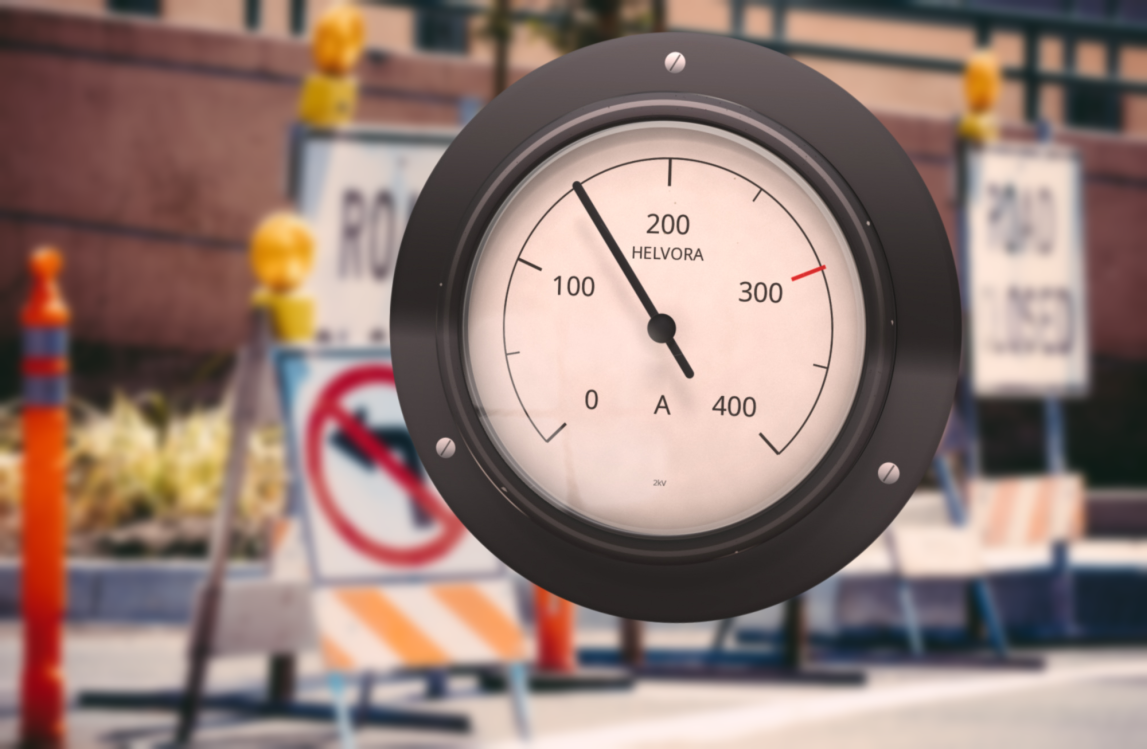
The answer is 150 A
